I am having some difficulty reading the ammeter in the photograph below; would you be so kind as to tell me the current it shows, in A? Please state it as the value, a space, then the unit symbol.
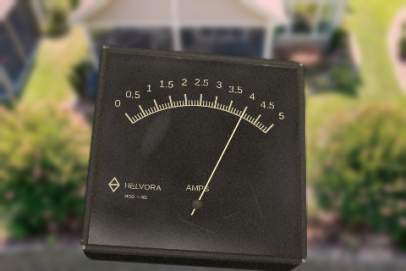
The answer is 4 A
